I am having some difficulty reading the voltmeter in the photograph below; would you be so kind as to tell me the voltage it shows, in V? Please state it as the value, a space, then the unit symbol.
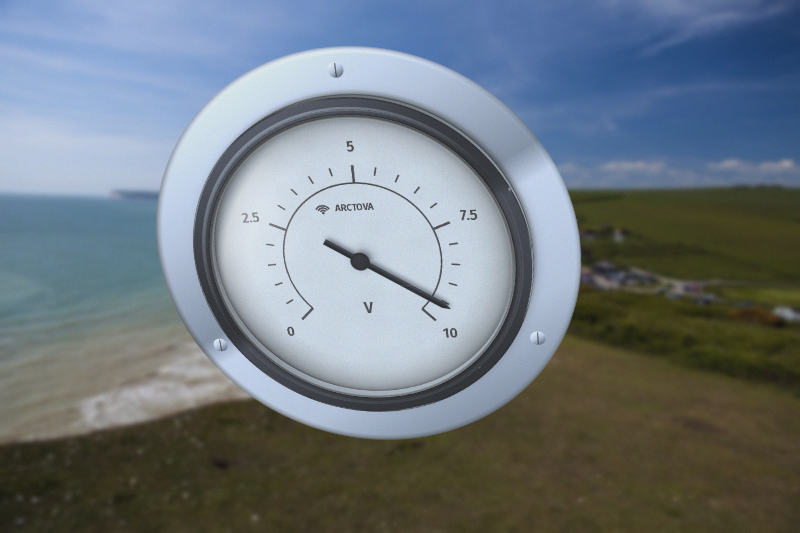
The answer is 9.5 V
